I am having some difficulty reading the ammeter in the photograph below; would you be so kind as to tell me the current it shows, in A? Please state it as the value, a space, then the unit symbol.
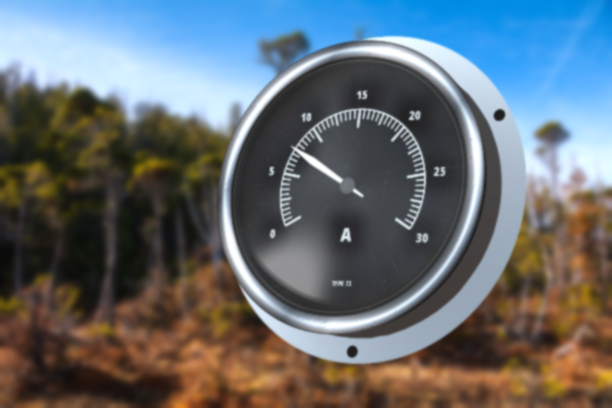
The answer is 7.5 A
